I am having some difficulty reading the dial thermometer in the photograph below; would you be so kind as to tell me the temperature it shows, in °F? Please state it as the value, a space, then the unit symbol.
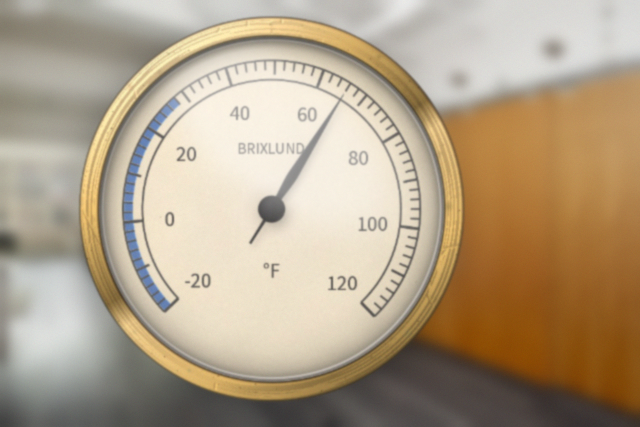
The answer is 66 °F
